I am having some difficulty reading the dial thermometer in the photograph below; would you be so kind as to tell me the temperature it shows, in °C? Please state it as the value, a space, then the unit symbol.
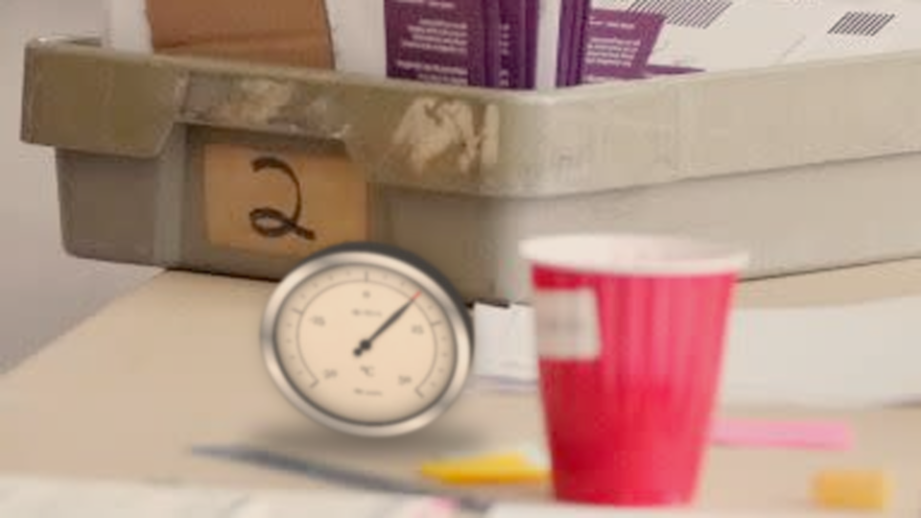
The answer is 15 °C
